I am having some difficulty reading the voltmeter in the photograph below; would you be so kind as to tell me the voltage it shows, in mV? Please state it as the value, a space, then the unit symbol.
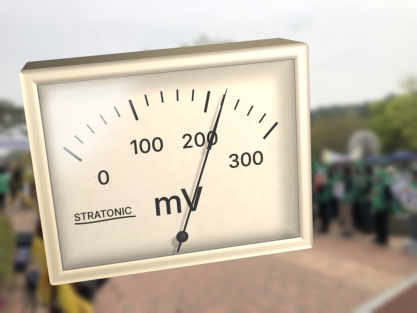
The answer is 220 mV
